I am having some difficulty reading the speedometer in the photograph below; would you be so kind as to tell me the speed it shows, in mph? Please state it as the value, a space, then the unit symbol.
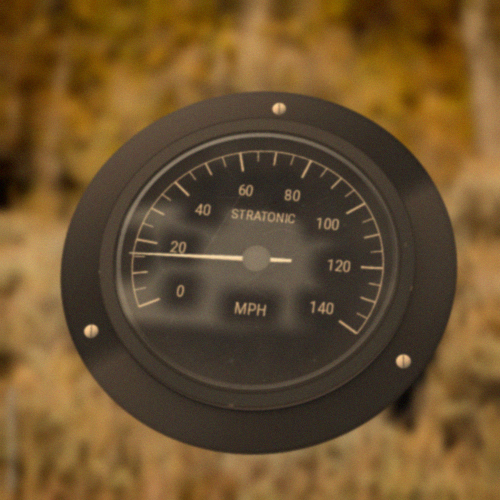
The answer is 15 mph
